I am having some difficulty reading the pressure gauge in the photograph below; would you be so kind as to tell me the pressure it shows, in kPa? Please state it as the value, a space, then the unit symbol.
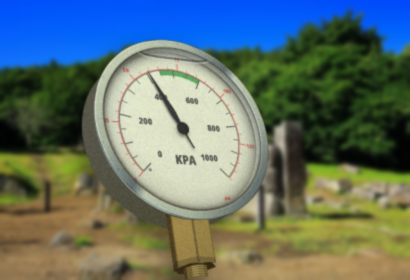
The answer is 400 kPa
